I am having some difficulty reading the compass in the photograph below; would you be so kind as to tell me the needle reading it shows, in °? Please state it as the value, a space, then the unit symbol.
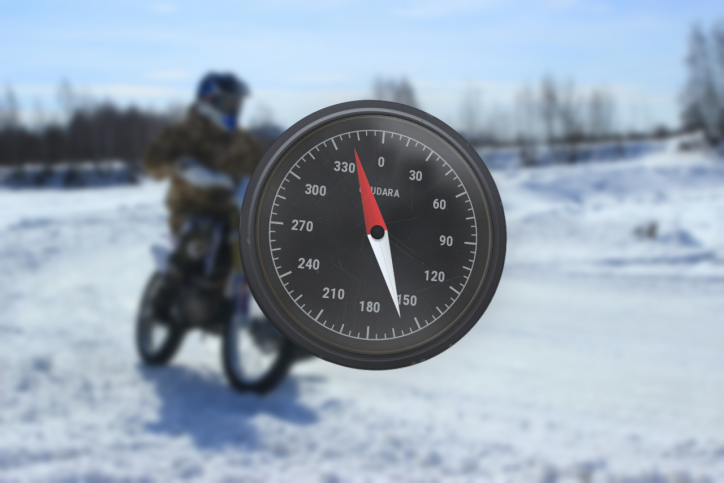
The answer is 340 °
